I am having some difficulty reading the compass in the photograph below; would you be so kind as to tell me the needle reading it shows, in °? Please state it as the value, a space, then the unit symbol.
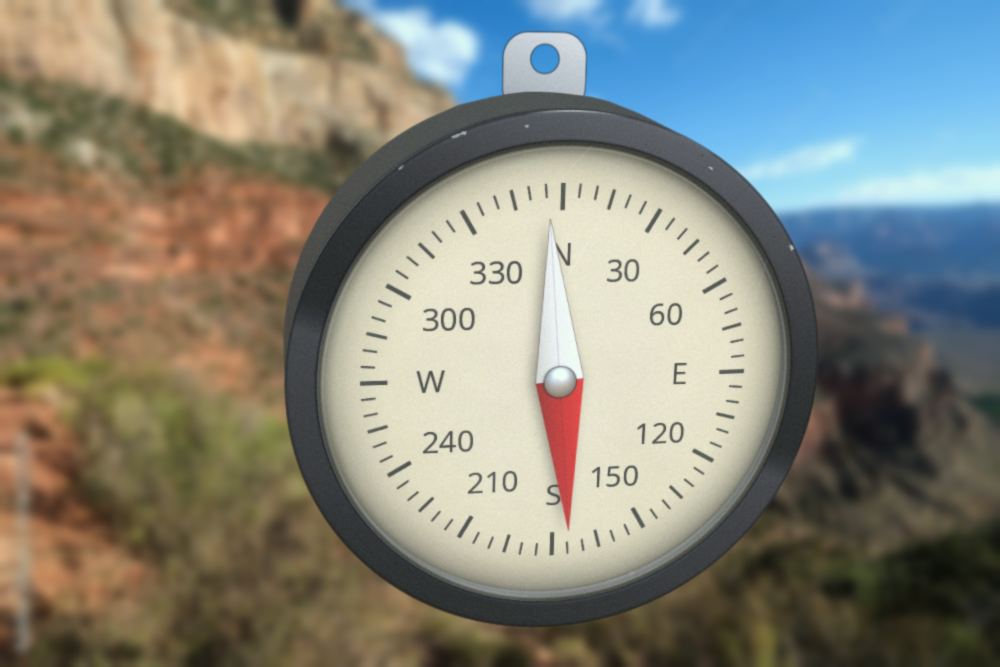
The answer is 175 °
